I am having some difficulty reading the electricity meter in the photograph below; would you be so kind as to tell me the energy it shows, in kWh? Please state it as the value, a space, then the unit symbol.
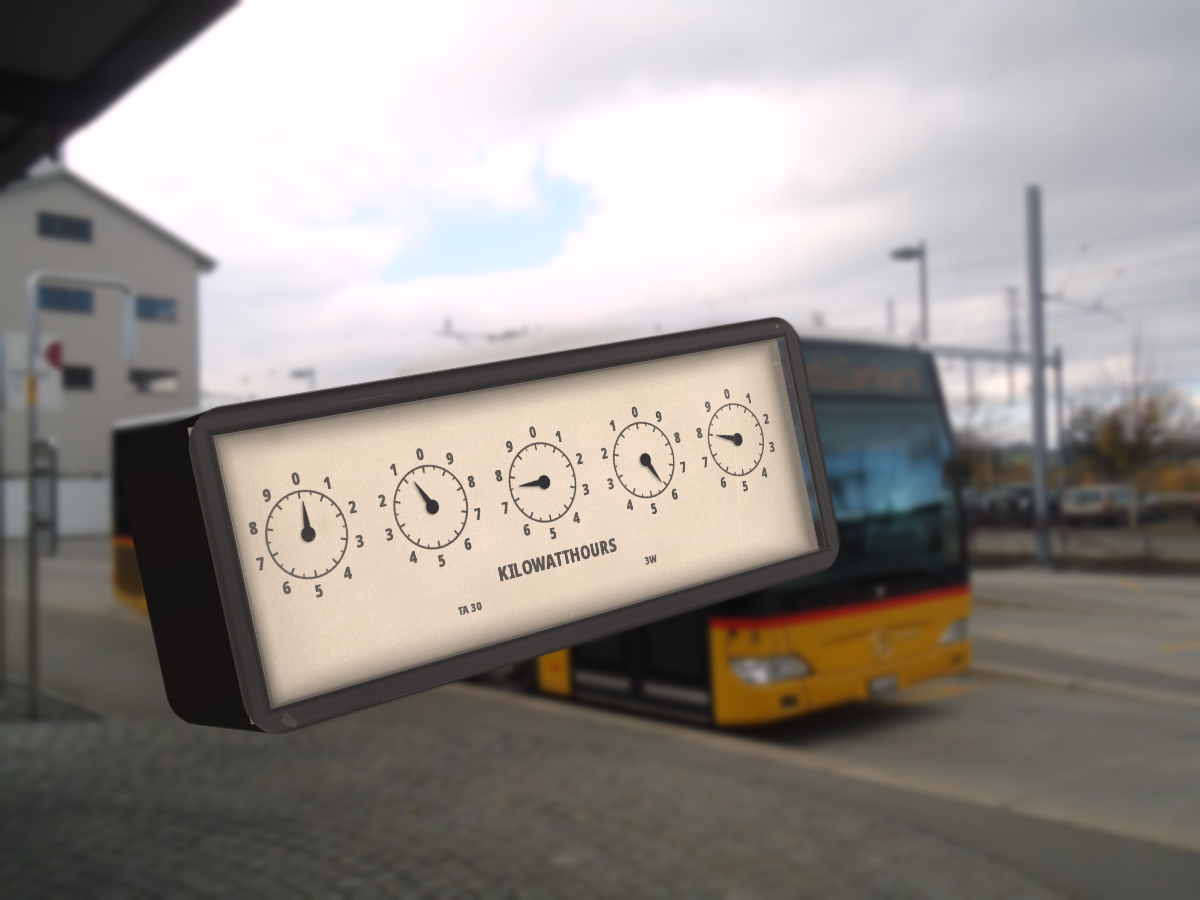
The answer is 758 kWh
